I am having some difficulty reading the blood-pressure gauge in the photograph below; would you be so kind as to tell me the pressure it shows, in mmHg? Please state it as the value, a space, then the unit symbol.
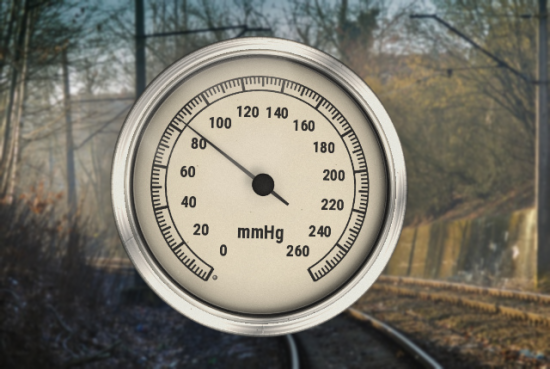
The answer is 84 mmHg
